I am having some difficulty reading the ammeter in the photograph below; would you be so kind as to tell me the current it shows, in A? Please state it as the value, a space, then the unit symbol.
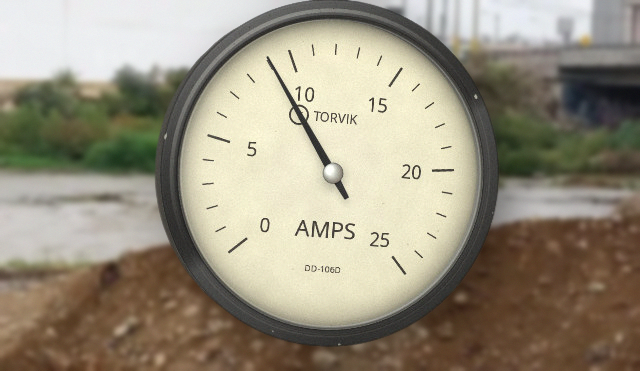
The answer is 9 A
